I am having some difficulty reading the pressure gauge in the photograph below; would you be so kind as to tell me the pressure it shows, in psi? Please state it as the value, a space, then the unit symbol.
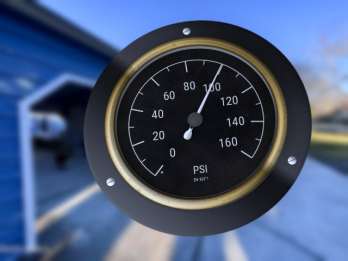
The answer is 100 psi
